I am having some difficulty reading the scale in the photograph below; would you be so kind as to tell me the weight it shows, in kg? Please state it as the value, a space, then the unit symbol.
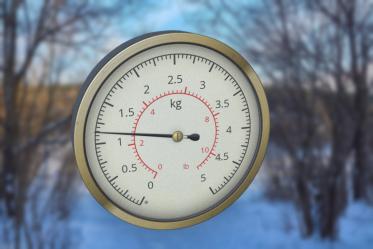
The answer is 1.15 kg
